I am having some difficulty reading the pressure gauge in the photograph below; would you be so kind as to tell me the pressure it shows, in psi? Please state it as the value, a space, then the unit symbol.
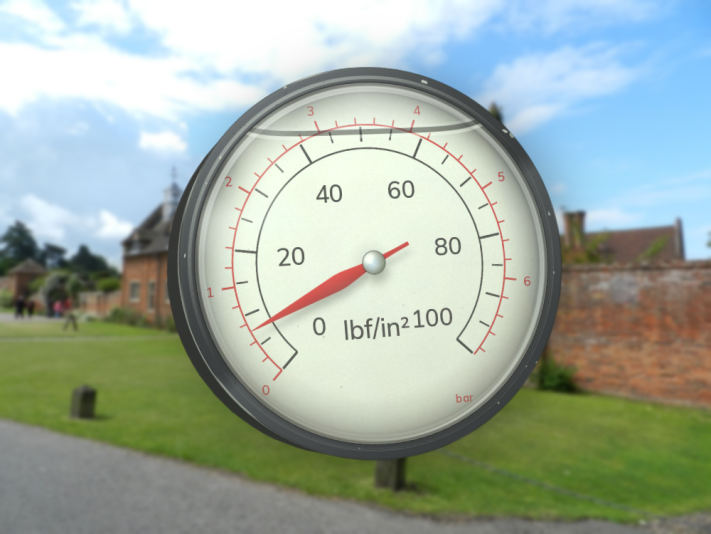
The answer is 7.5 psi
